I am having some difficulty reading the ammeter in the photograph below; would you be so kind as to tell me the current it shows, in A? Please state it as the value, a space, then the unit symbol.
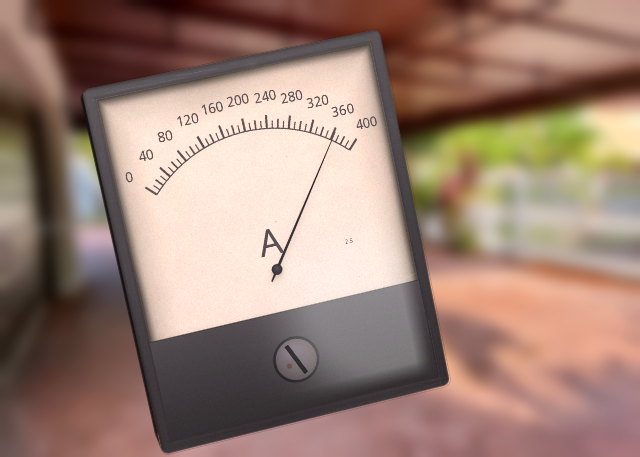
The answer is 360 A
